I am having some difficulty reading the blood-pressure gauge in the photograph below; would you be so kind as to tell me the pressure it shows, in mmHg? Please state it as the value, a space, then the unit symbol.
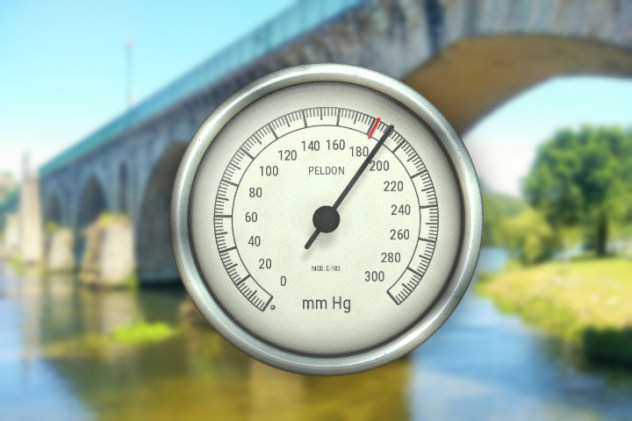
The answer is 190 mmHg
